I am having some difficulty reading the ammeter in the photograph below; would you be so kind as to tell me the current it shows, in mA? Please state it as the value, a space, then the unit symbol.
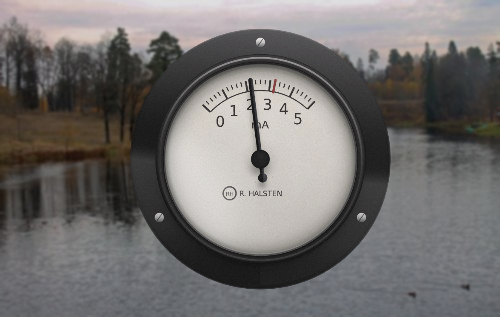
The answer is 2.2 mA
